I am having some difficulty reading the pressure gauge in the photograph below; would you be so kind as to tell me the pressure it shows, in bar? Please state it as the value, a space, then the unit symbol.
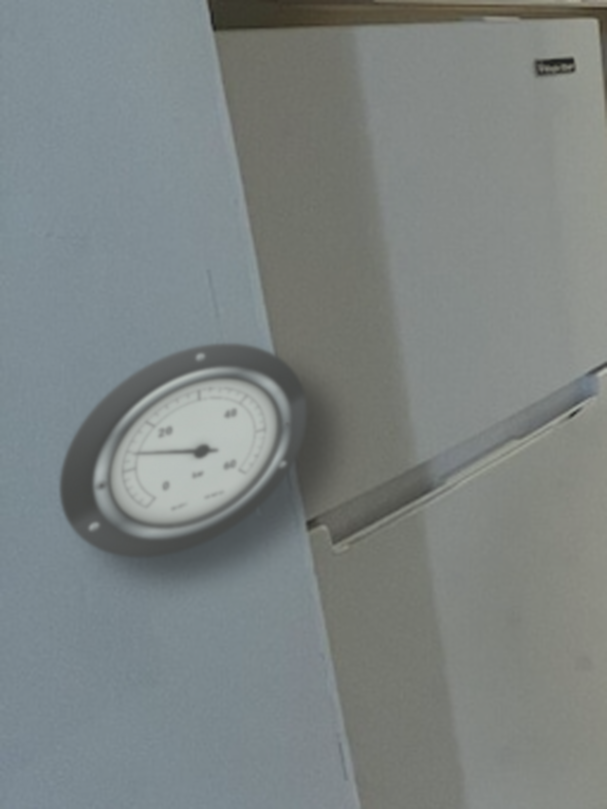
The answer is 14 bar
